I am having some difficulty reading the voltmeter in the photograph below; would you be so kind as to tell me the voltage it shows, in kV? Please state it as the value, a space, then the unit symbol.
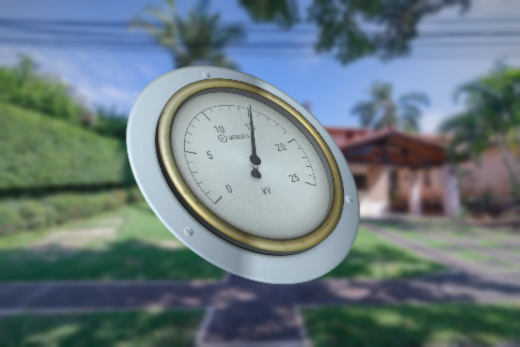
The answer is 15 kV
